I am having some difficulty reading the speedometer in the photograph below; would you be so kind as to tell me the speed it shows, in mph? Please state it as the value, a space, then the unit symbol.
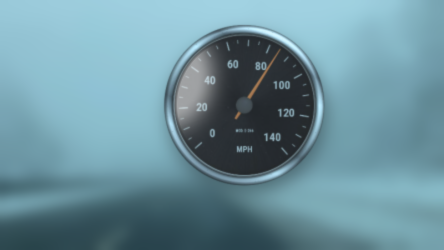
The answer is 85 mph
